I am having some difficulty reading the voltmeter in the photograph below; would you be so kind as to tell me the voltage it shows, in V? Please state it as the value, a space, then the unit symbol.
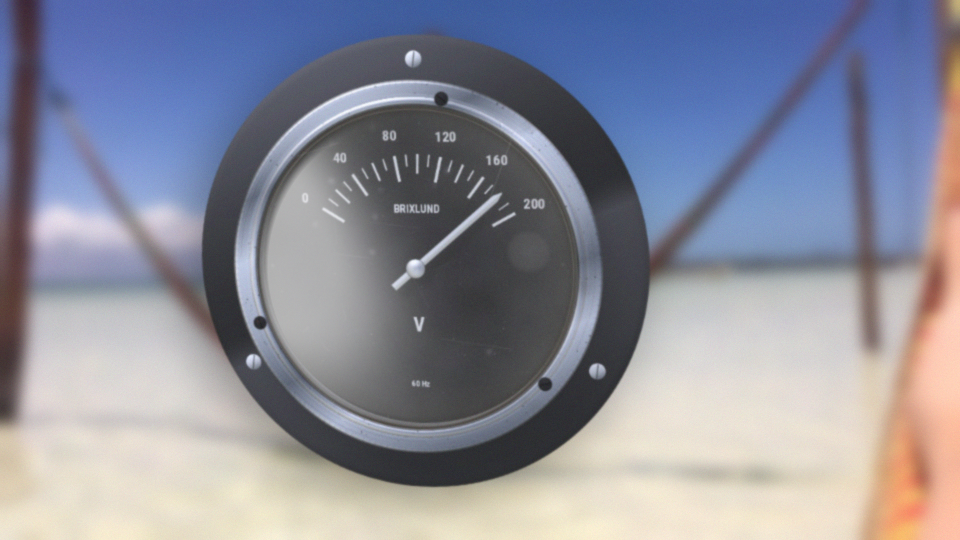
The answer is 180 V
